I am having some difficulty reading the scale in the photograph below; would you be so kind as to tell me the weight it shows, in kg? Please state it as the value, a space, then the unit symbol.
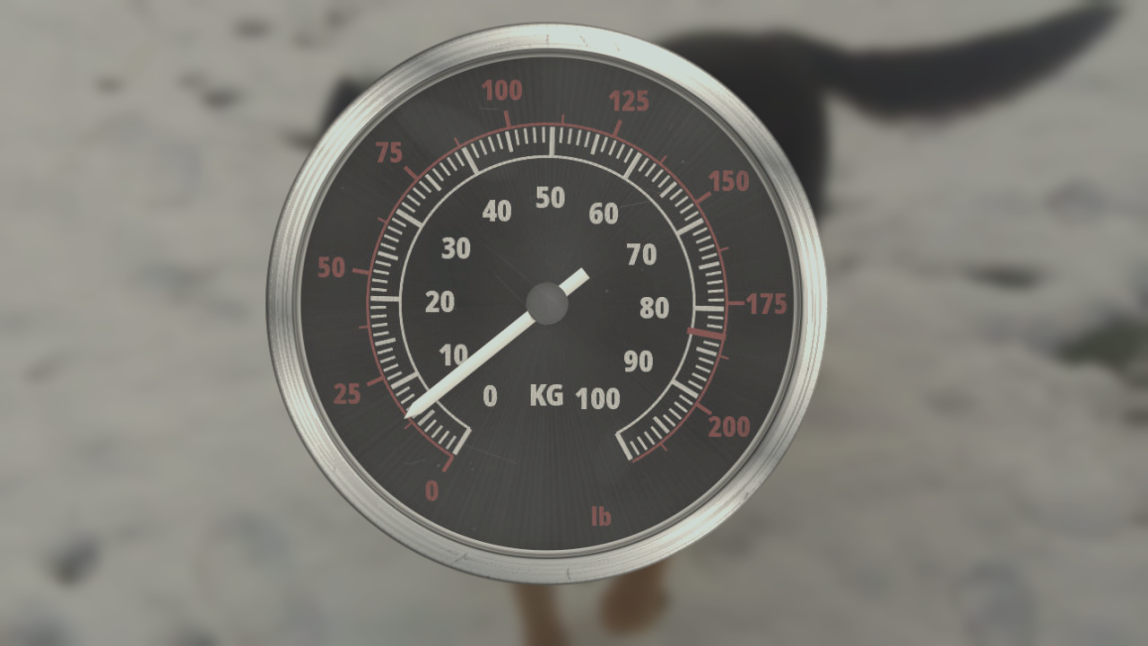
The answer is 6.5 kg
